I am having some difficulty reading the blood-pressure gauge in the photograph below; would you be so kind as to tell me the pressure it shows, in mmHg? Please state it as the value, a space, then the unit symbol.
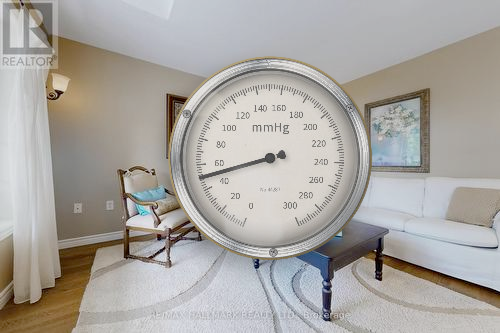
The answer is 50 mmHg
